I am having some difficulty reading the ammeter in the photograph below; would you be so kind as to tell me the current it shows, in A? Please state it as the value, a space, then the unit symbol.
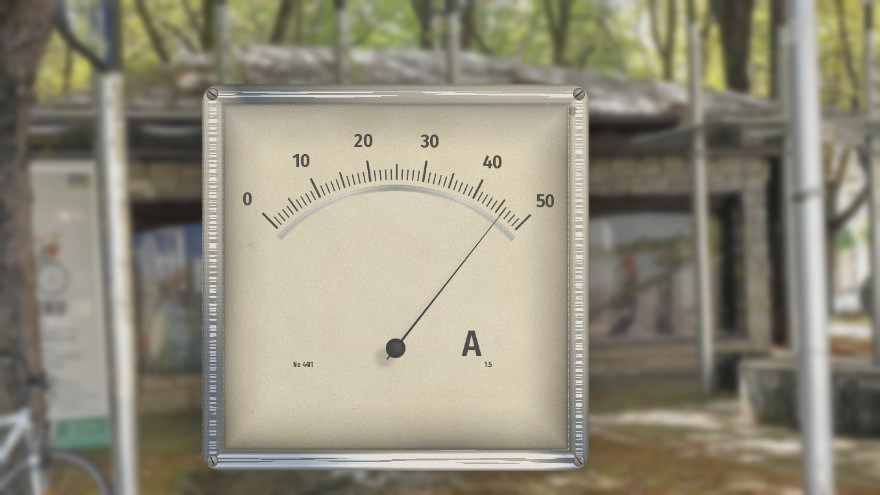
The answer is 46 A
